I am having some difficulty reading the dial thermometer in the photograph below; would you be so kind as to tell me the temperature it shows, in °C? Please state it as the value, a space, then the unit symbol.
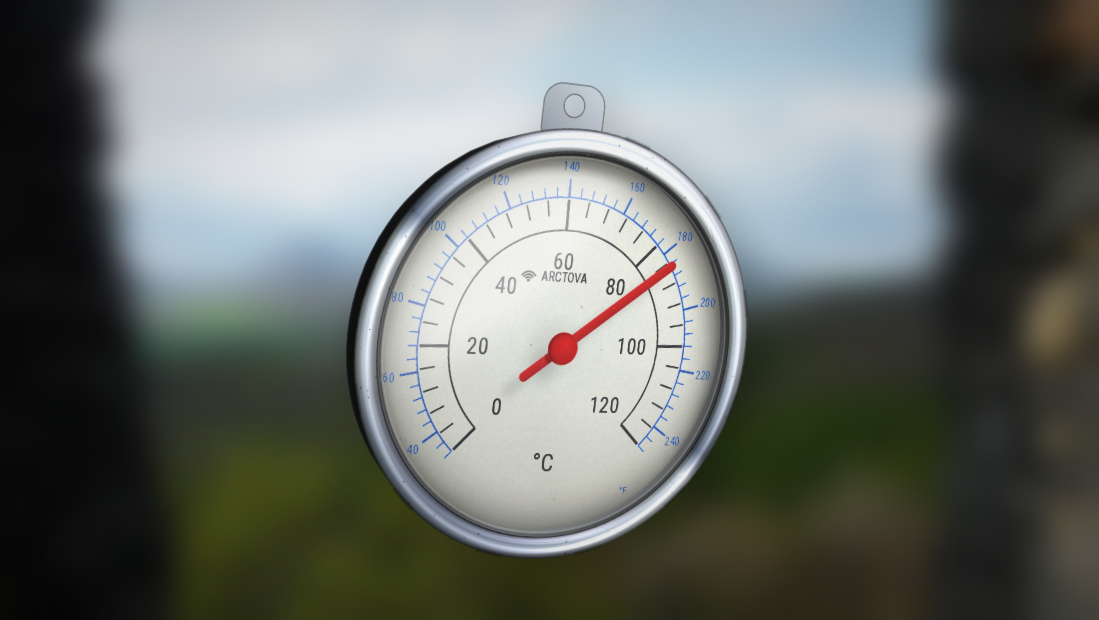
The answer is 84 °C
